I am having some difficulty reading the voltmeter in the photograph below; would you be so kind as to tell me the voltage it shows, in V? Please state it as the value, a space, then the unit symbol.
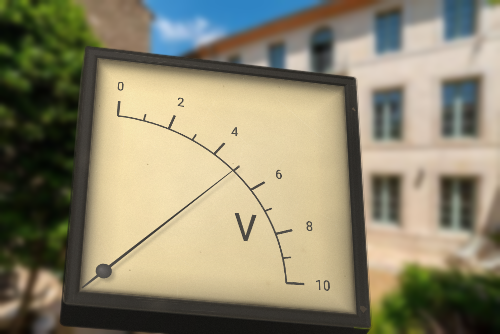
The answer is 5 V
